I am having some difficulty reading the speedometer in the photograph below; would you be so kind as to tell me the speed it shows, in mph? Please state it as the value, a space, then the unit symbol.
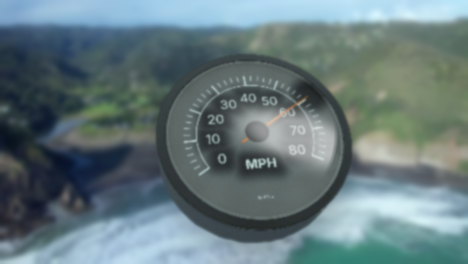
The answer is 60 mph
